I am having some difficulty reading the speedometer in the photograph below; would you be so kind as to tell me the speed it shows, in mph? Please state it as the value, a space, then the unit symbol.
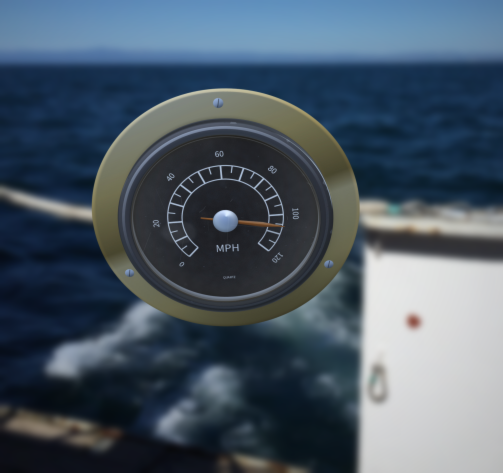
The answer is 105 mph
